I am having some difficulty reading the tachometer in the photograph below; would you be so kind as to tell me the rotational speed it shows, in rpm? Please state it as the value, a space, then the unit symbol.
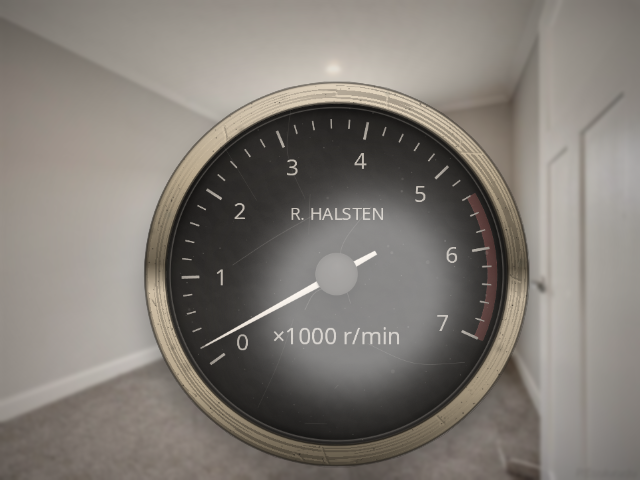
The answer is 200 rpm
